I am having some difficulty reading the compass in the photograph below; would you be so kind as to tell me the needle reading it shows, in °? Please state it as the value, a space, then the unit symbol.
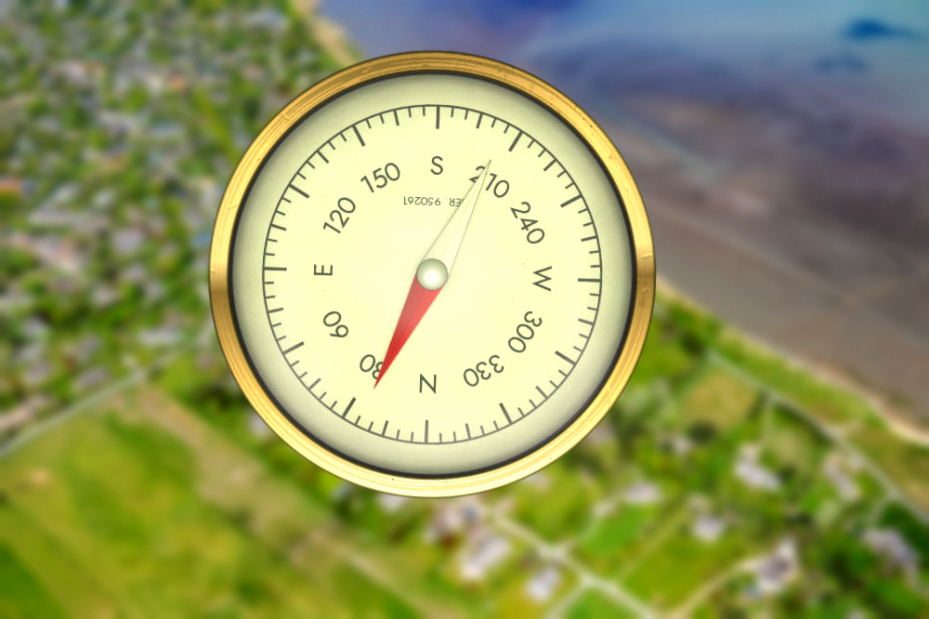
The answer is 25 °
